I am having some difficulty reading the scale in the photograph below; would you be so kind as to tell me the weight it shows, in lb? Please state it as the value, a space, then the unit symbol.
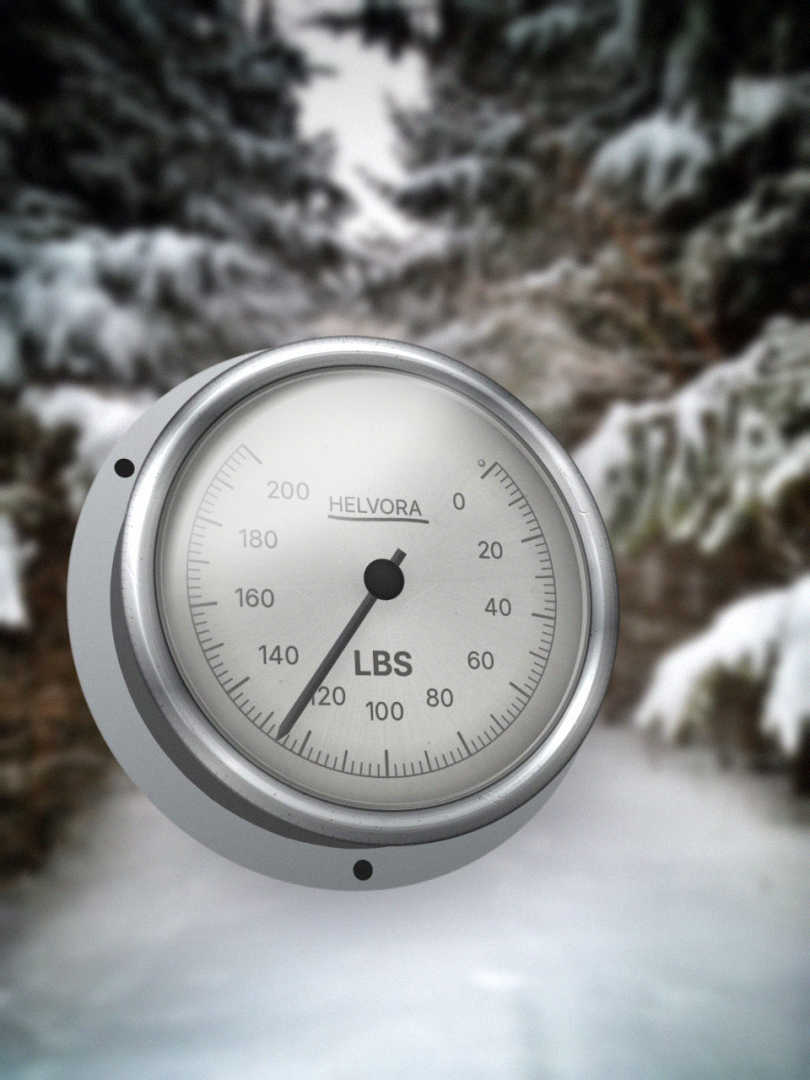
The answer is 126 lb
